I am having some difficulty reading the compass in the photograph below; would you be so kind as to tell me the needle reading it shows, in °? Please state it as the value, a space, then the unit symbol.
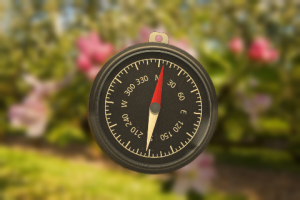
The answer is 5 °
